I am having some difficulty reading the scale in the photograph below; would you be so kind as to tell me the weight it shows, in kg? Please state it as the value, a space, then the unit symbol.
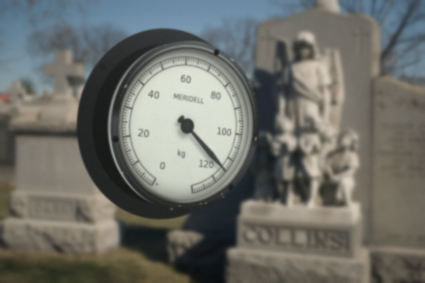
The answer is 115 kg
